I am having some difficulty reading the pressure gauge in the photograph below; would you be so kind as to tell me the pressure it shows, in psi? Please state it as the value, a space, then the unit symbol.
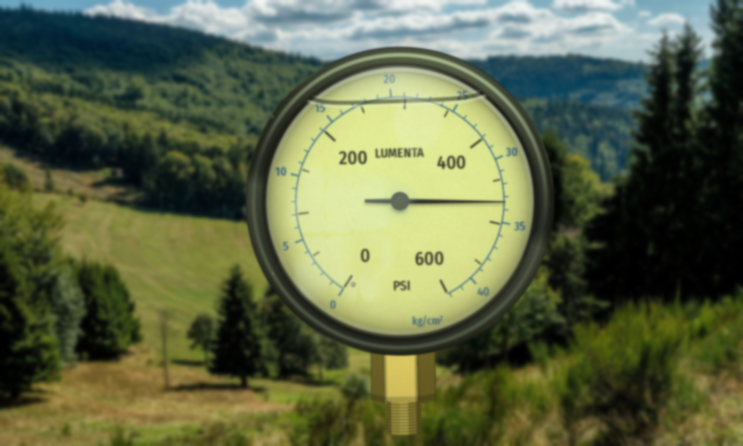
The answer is 475 psi
